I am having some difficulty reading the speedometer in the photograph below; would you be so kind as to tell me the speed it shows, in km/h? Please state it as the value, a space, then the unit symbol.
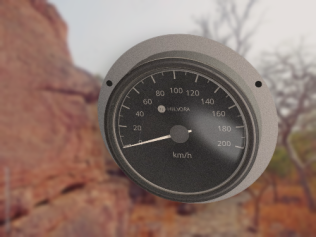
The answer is 0 km/h
